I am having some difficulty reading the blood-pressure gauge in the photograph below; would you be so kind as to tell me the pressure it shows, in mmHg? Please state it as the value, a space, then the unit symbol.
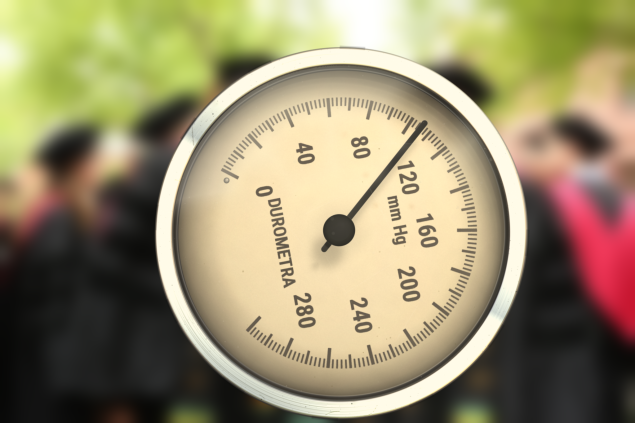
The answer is 106 mmHg
